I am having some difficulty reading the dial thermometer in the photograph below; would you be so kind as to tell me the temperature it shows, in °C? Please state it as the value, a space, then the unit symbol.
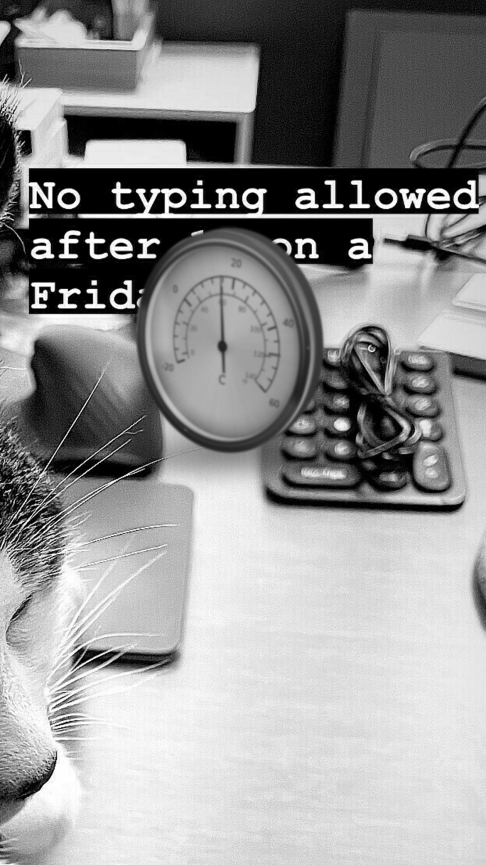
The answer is 16 °C
